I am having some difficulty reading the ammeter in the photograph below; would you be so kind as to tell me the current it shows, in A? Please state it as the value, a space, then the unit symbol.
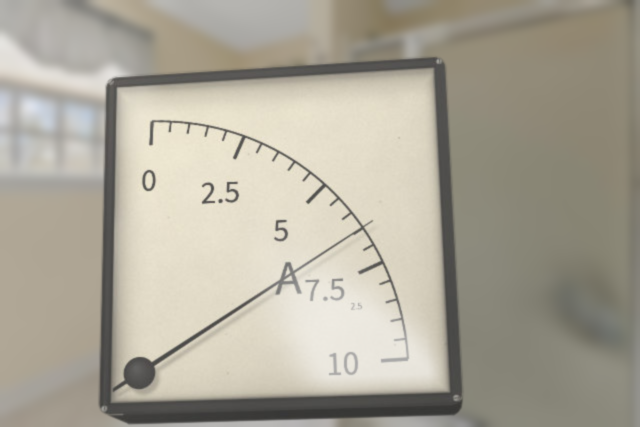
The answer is 6.5 A
